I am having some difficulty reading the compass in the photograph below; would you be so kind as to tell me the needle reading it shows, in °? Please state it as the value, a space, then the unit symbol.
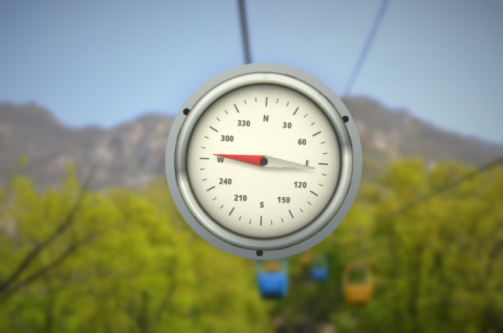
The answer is 275 °
